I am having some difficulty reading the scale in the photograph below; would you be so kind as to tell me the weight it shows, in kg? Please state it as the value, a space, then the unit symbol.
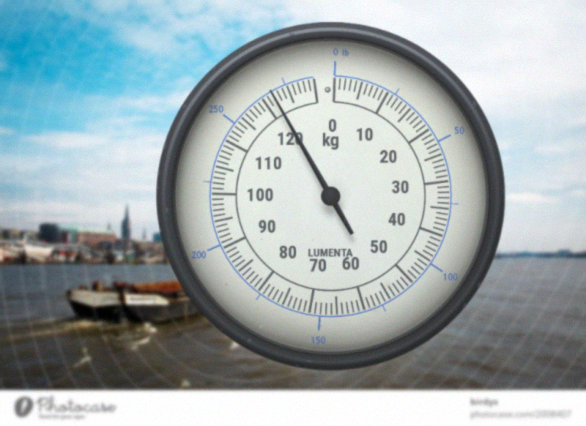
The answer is 122 kg
